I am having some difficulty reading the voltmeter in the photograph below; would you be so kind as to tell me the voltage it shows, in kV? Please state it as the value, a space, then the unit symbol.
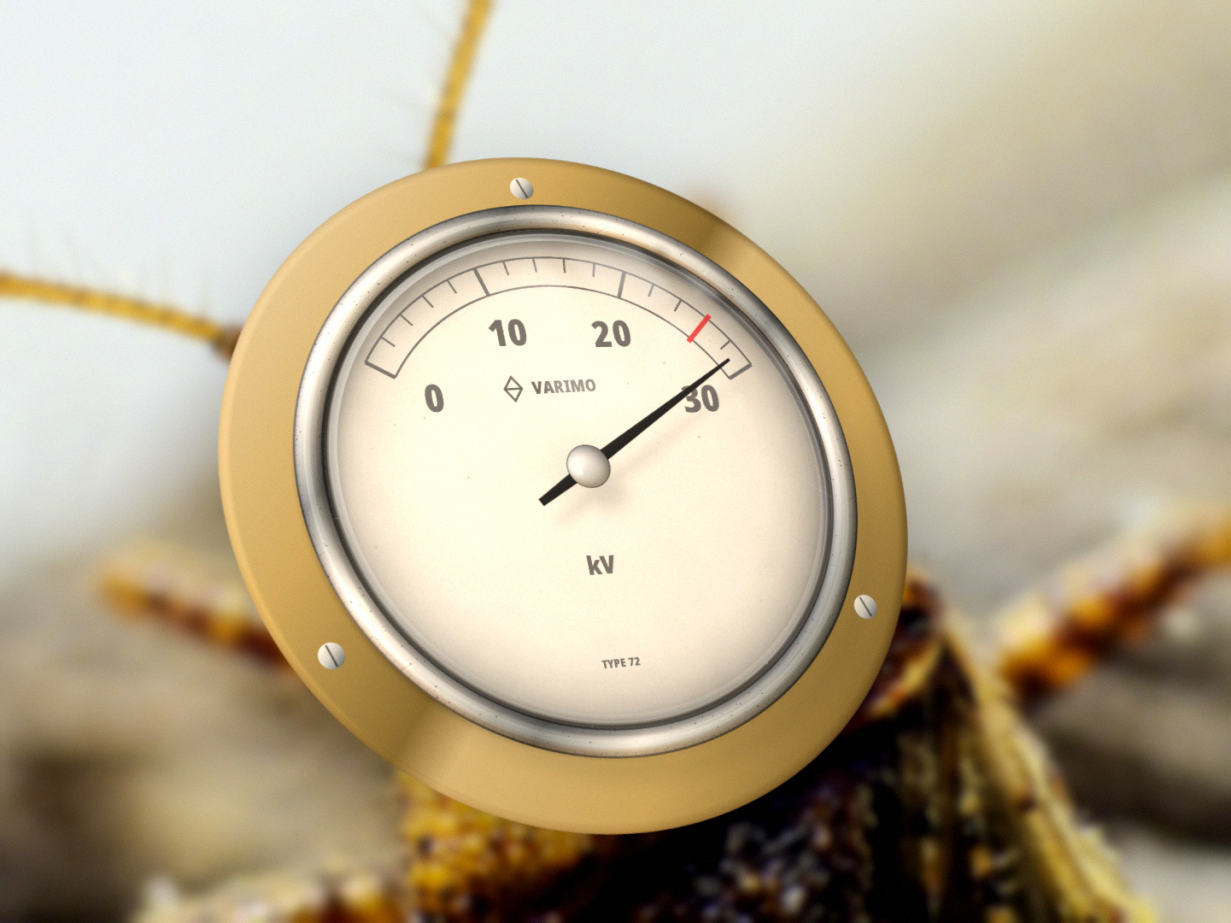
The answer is 29 kV
